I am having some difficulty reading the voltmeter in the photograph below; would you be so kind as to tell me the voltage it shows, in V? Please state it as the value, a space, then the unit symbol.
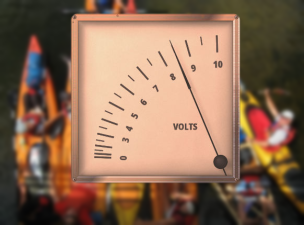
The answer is 8.5 V
